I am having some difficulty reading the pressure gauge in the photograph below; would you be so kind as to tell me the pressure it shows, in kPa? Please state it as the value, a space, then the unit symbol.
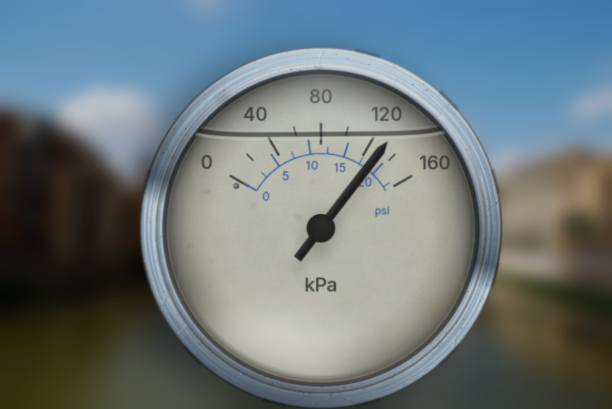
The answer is 130 kPa
